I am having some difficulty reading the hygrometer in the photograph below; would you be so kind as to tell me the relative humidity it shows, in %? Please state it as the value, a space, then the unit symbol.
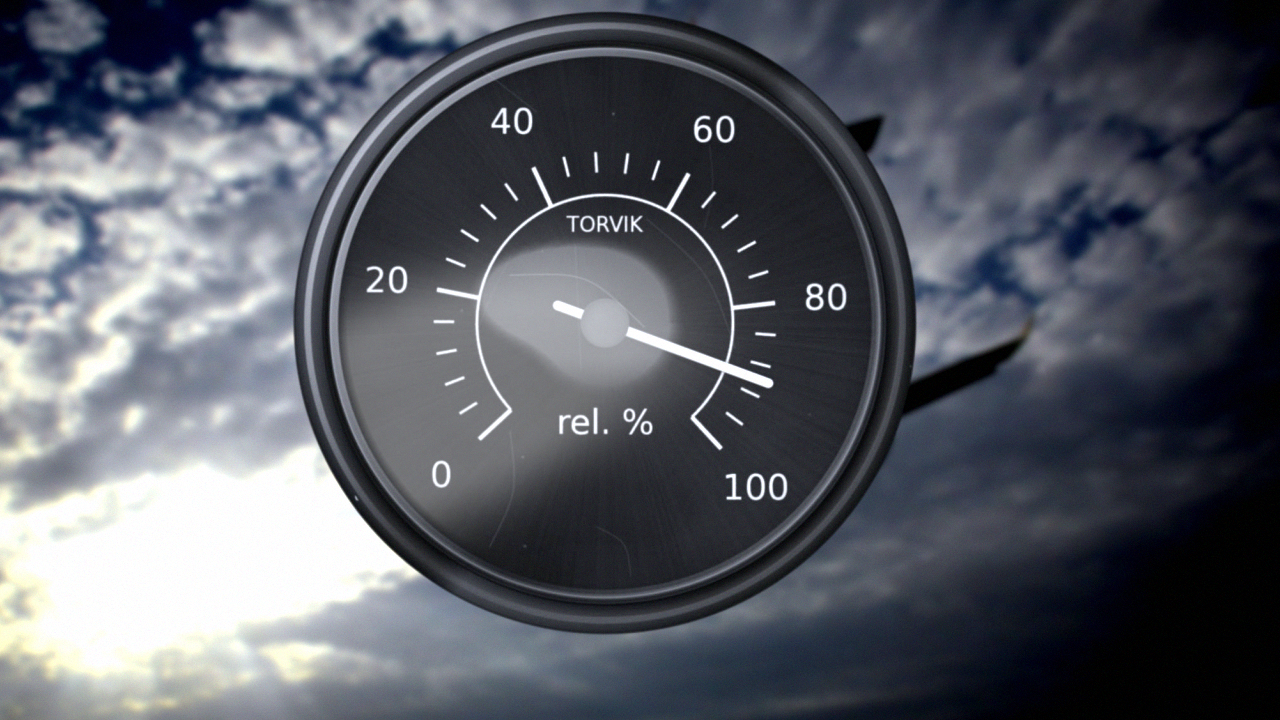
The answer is 90 %
